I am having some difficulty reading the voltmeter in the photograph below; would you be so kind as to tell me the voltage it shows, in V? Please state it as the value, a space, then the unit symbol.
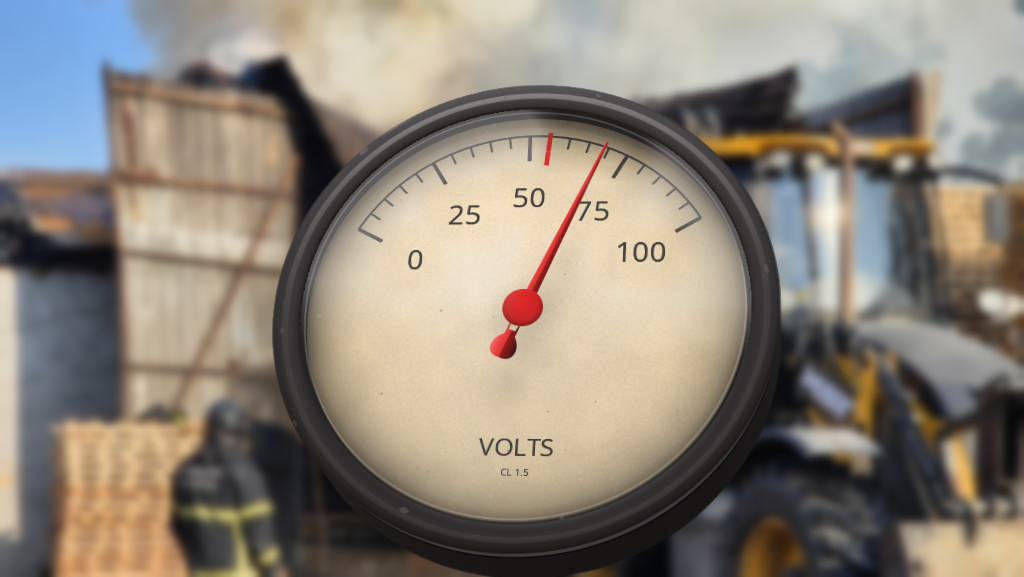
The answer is 70 V
